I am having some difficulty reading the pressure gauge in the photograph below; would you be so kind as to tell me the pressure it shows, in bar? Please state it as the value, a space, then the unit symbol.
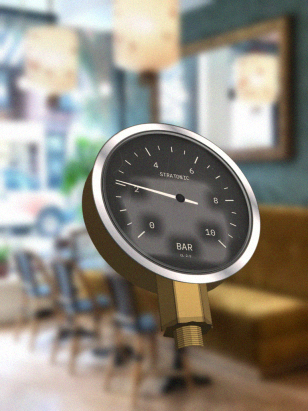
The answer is 2 bar
